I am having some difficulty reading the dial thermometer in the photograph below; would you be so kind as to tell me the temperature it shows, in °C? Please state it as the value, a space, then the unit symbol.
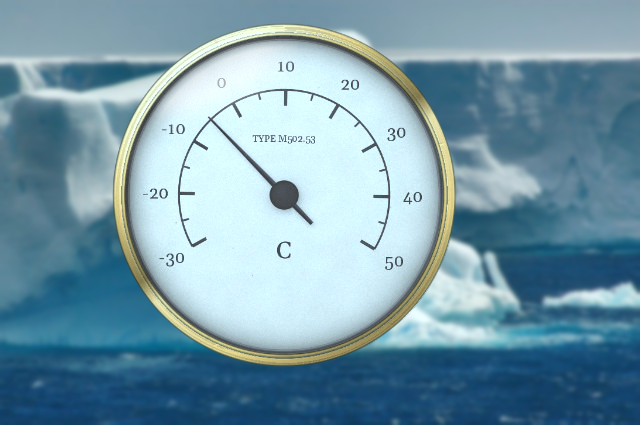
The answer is -5 °C
